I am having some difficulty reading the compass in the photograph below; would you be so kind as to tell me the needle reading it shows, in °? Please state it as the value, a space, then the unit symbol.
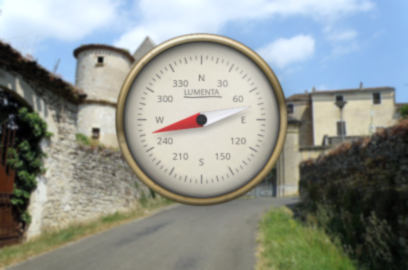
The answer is 255 °
